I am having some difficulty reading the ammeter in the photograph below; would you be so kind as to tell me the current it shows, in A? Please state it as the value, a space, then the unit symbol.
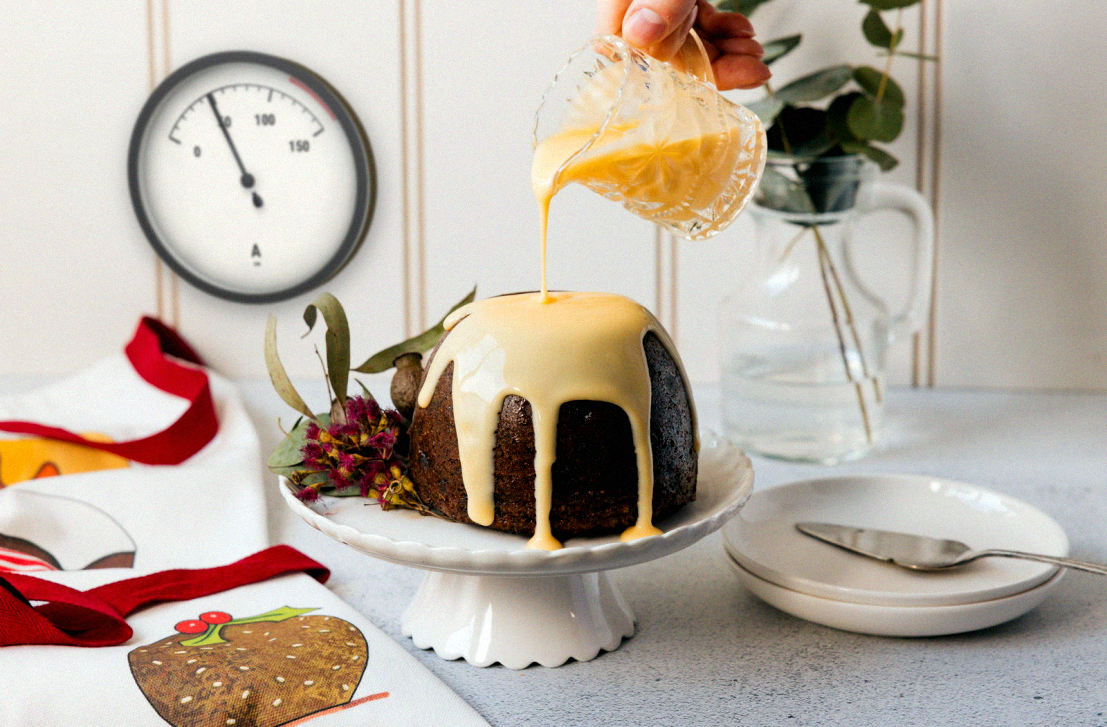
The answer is 50 A
